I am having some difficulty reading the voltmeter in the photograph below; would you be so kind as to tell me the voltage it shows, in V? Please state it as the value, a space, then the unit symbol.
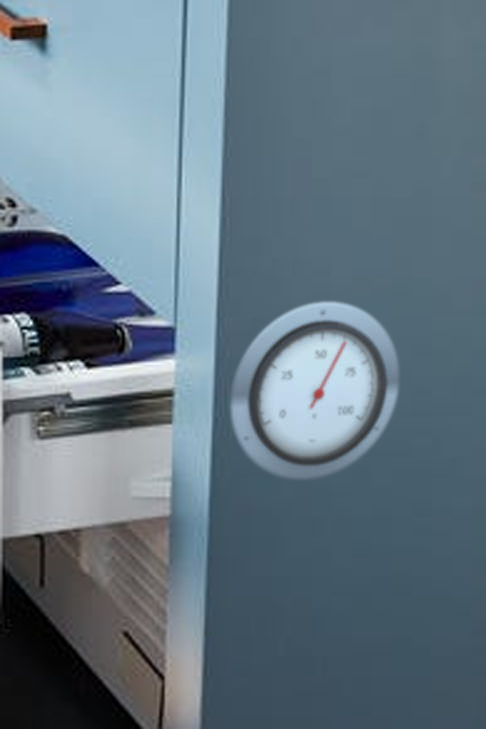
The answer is 60 V
